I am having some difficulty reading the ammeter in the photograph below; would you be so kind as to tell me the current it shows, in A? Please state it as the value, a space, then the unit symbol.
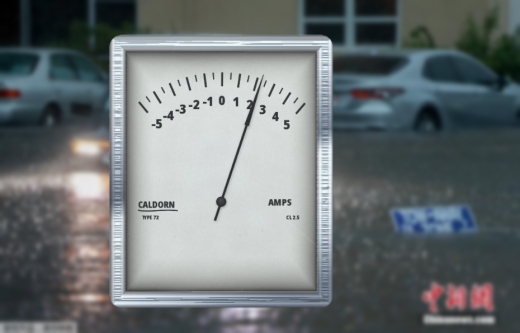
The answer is 2.25 A
